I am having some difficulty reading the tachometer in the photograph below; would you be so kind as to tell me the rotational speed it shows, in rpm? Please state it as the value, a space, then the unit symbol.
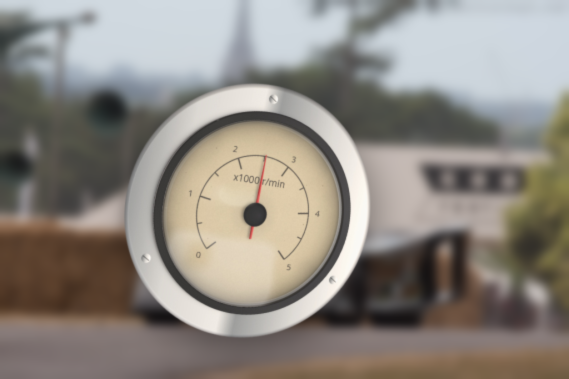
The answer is 2500 rpm
